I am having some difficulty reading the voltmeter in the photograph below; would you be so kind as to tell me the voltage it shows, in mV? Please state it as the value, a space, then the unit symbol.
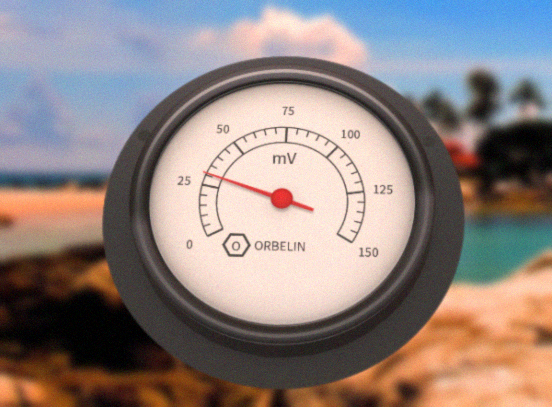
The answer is 30 mV
